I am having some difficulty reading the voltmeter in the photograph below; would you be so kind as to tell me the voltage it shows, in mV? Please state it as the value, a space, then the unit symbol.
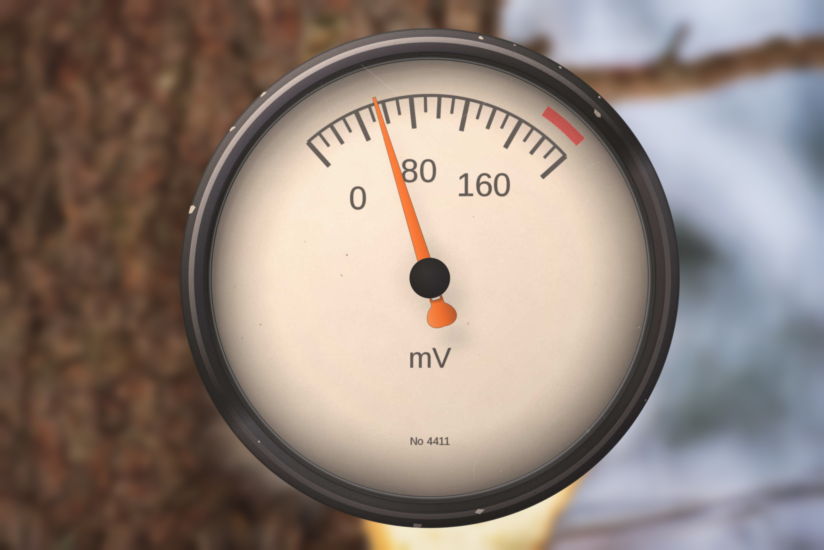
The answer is 55 mV
